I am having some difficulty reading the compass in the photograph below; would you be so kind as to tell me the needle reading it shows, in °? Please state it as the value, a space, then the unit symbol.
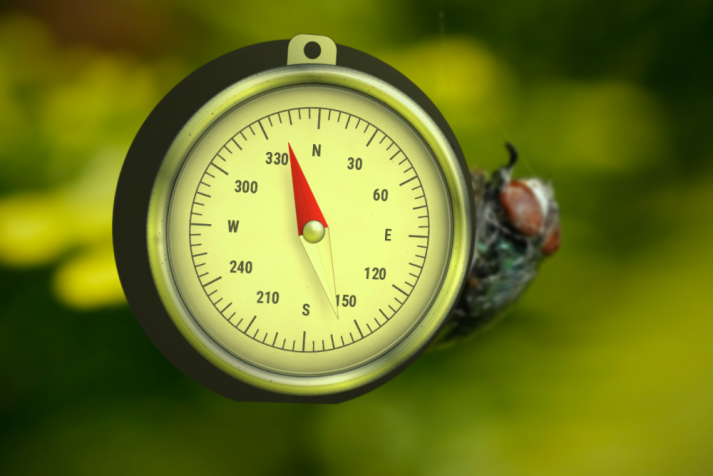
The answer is 340 °
